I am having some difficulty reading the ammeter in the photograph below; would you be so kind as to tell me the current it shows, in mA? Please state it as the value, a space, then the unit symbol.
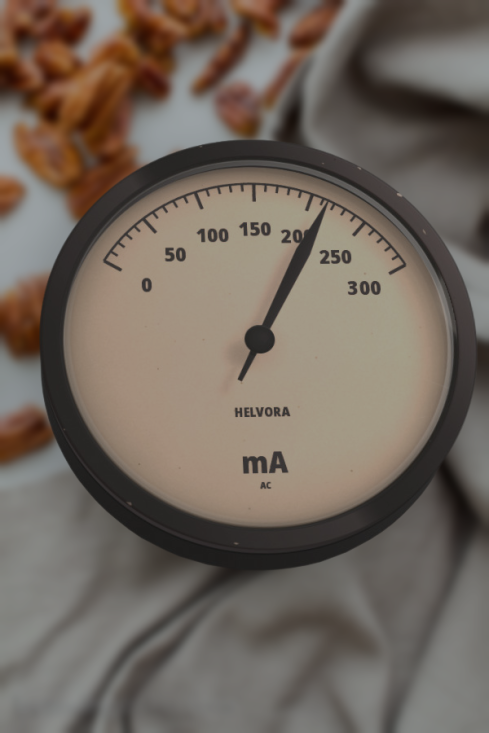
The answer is 215 mA
